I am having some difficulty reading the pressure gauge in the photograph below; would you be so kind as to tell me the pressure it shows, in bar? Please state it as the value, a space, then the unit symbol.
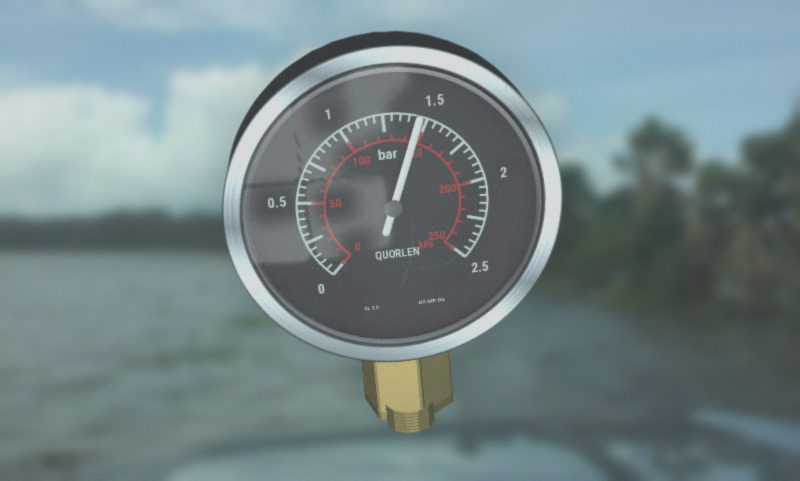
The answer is 1.45 bar
